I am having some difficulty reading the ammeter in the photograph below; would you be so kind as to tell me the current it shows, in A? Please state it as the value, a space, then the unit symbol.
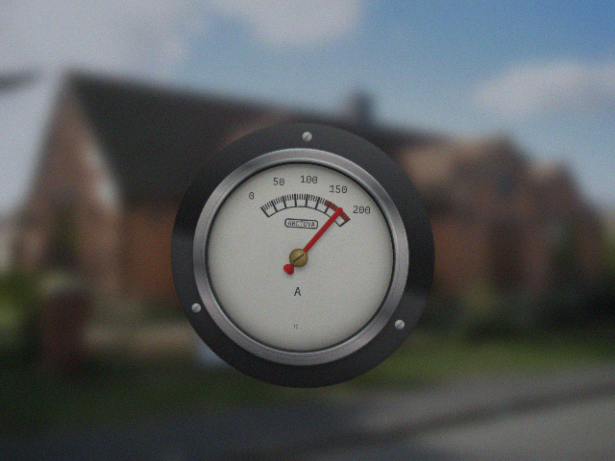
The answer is 175 A
